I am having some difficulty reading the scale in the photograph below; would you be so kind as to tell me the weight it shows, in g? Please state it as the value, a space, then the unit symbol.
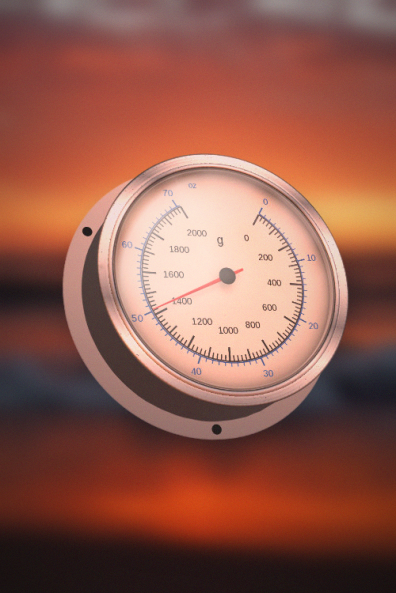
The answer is 1420 g
